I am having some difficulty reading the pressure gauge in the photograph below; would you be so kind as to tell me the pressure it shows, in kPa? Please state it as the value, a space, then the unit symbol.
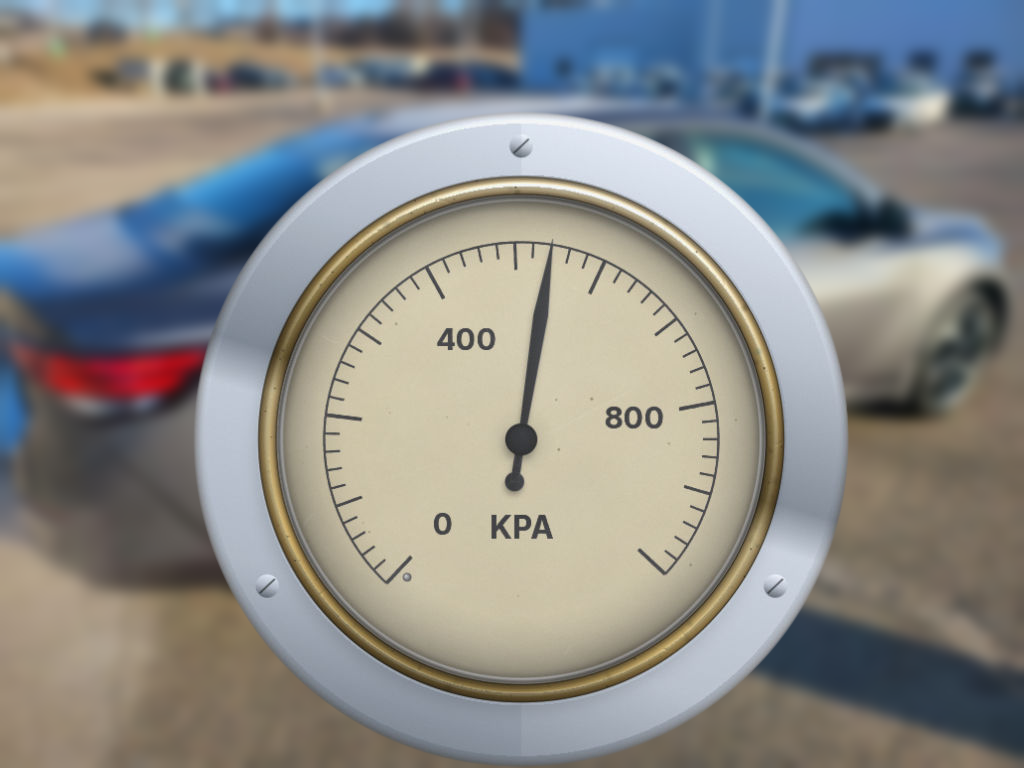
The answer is 540 kPa
